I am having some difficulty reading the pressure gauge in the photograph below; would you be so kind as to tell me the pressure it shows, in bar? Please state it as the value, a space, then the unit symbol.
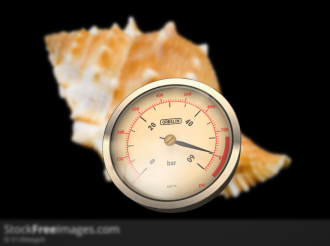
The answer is 55 bar
